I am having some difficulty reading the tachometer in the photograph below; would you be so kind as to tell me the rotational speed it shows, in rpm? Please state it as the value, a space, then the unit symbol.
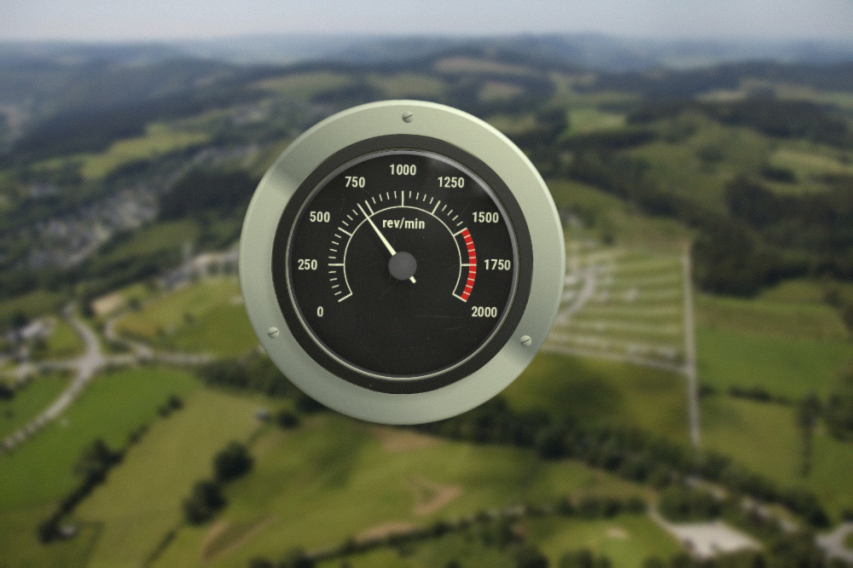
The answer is 700 rpm
